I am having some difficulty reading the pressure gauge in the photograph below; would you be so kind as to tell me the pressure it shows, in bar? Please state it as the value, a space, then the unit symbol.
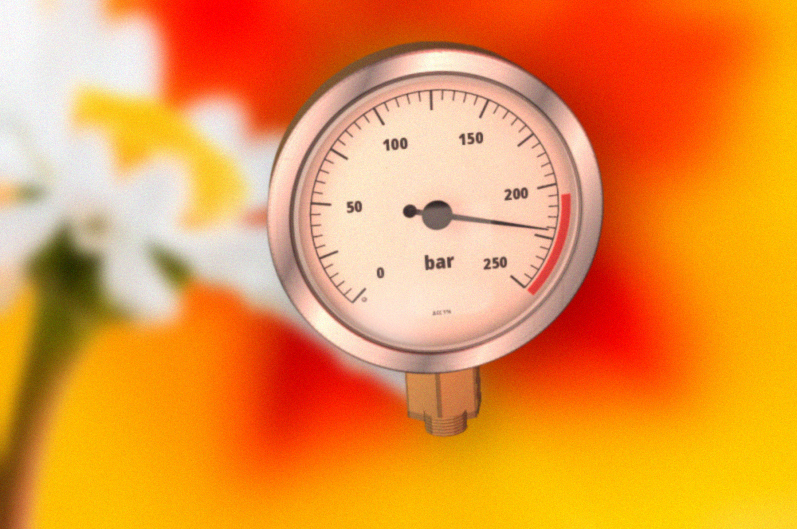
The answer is 220 bar
